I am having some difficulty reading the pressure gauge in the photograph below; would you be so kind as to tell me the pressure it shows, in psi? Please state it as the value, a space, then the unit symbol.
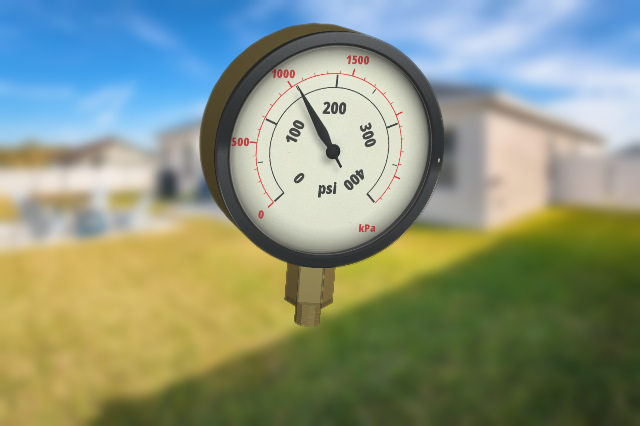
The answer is 150 psi
